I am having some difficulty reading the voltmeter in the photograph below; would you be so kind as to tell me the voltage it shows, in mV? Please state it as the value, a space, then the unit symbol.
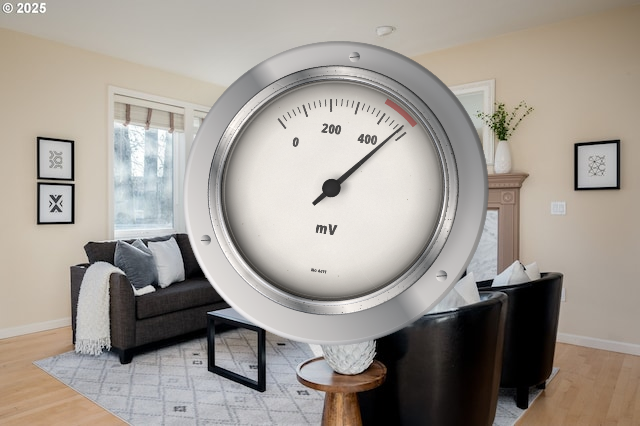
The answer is 480 mV
